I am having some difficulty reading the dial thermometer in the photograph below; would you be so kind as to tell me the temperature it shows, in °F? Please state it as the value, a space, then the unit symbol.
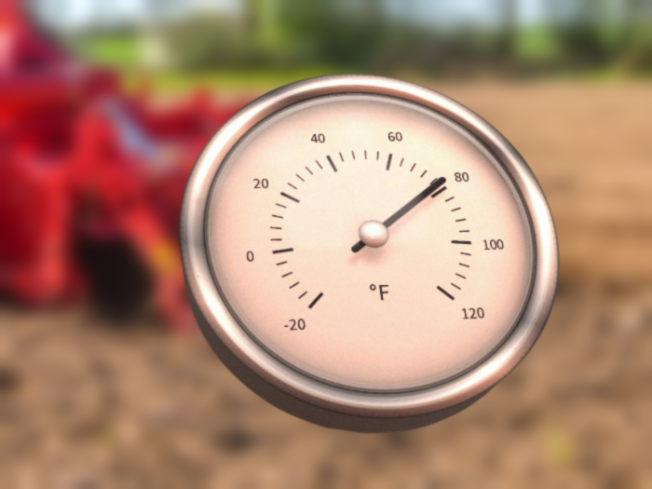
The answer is 78 °F
